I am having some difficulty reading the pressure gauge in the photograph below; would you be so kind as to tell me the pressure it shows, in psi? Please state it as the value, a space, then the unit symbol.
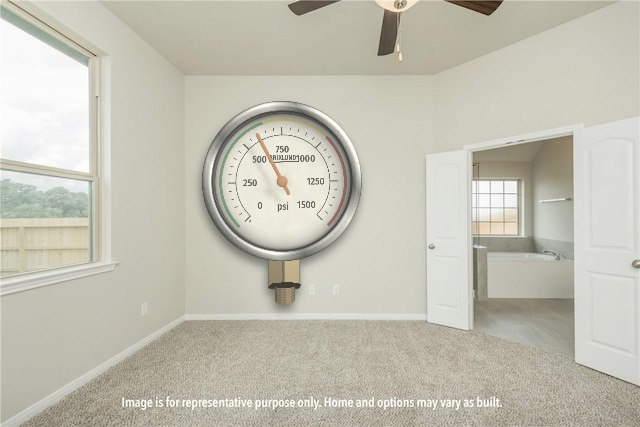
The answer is 600 psi
